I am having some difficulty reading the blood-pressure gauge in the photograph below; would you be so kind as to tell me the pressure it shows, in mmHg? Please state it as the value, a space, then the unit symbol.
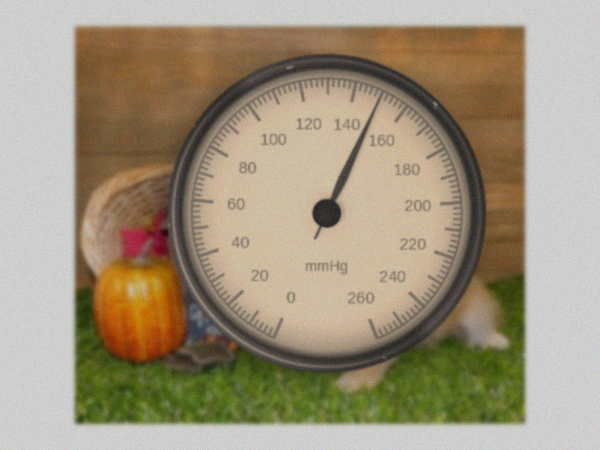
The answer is 150 mmHg
